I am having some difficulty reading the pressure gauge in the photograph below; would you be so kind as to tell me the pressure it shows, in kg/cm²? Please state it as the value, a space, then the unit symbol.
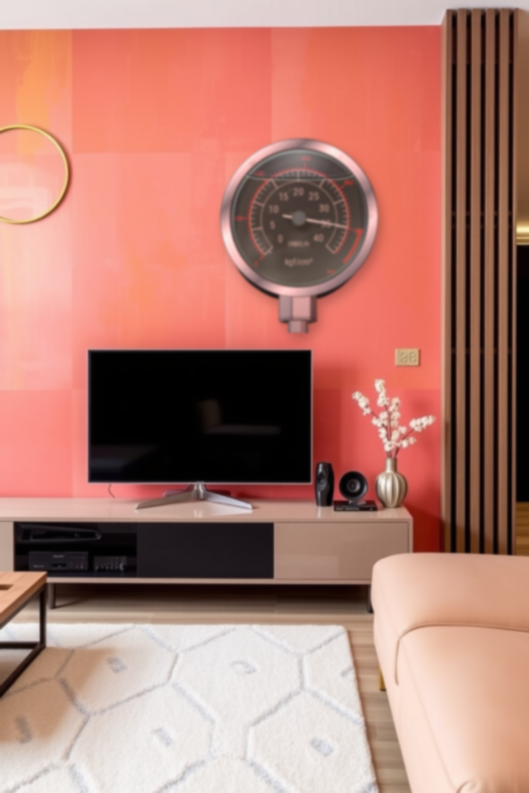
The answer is 35 kg/cm²
